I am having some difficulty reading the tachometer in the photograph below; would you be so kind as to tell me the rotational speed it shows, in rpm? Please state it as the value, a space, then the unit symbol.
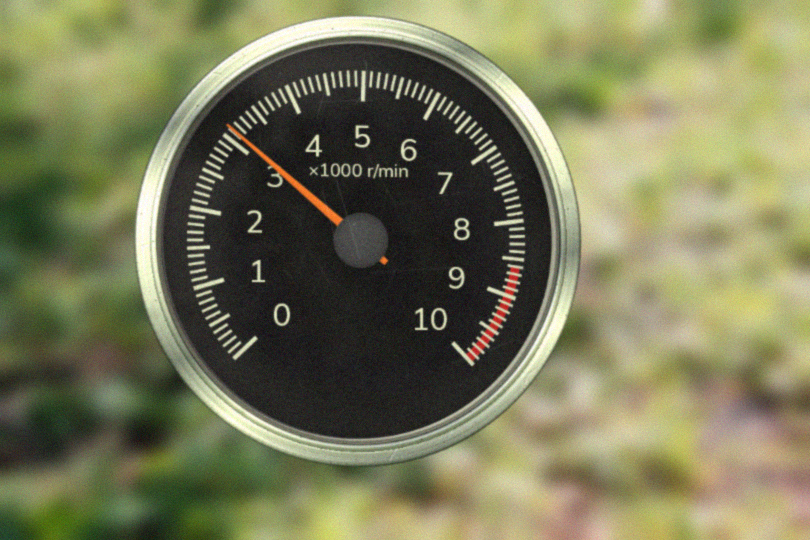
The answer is 3100 rpm
